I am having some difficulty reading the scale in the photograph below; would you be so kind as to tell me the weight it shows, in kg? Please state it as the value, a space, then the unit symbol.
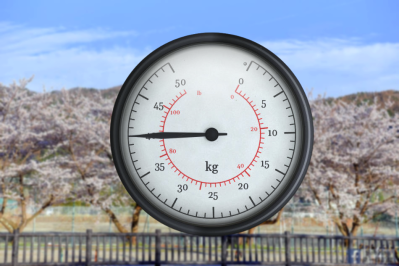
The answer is 40 kg
